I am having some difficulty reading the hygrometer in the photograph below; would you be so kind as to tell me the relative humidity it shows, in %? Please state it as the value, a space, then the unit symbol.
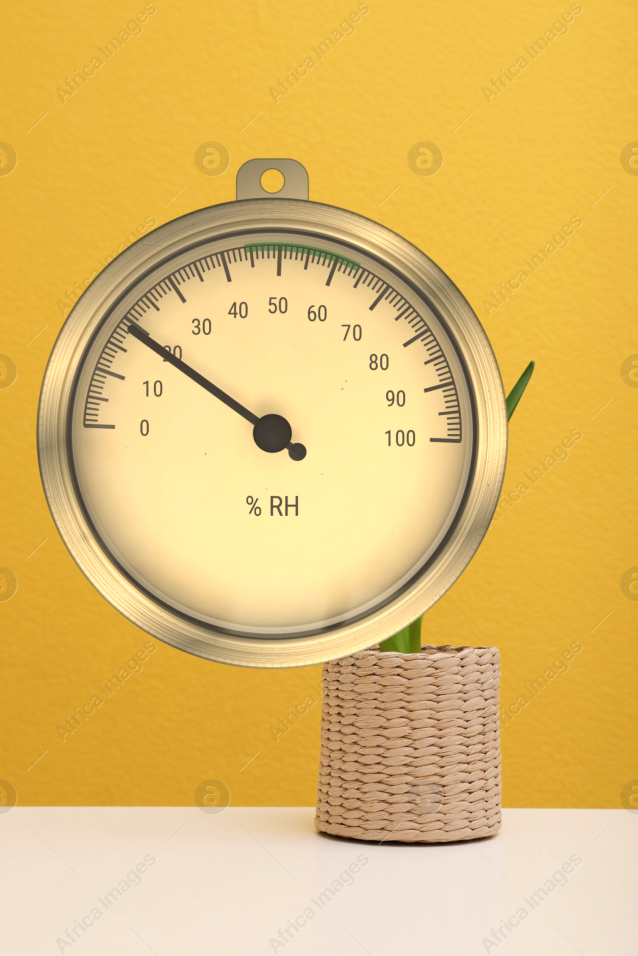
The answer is 19 %
